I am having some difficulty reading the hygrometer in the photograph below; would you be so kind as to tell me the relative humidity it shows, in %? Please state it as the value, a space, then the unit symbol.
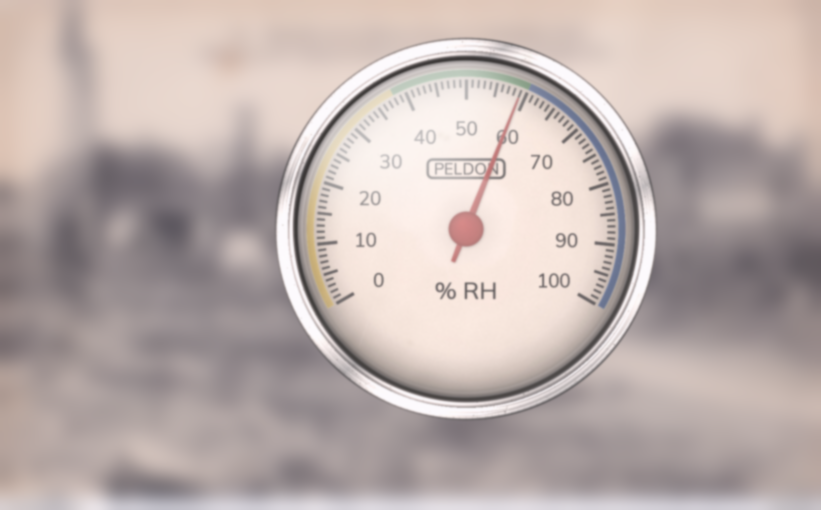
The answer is 59 %
